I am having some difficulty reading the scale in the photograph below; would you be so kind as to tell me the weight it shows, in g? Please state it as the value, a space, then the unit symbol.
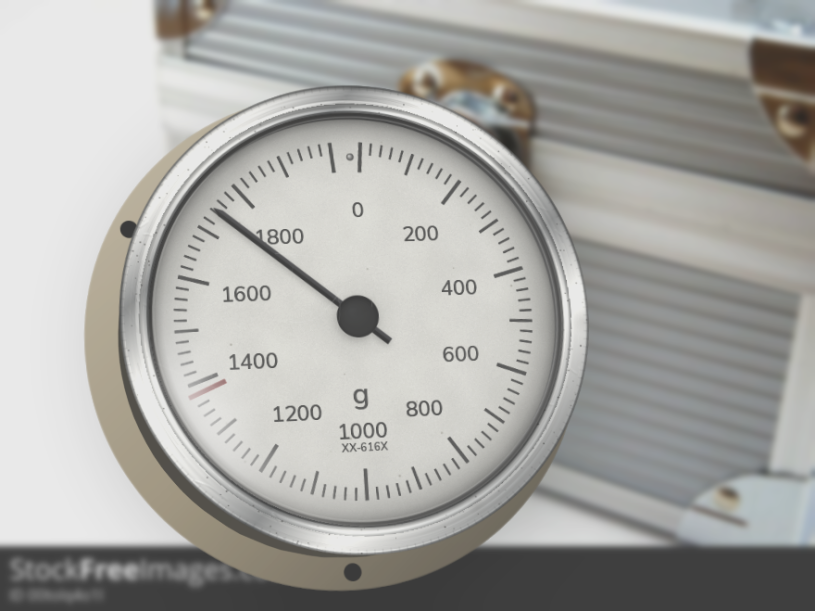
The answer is 1740 g
